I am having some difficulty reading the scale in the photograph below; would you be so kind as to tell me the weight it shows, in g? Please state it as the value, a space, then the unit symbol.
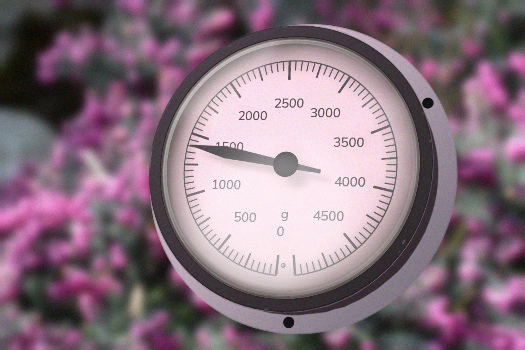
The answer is 1400 g
